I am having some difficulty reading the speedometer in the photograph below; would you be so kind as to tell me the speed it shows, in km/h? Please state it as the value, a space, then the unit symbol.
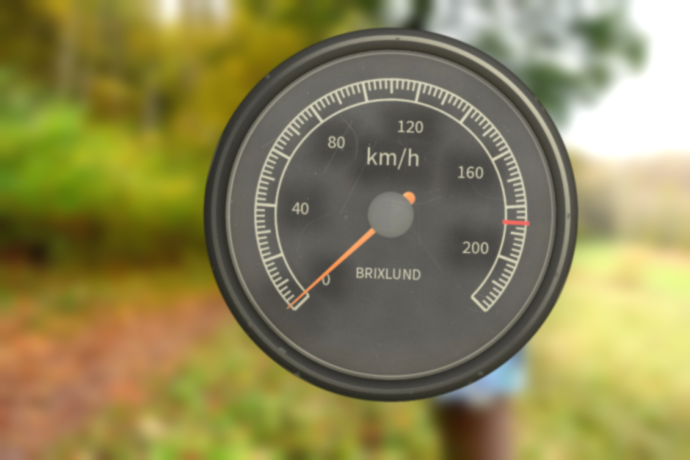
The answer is 2 km/h
